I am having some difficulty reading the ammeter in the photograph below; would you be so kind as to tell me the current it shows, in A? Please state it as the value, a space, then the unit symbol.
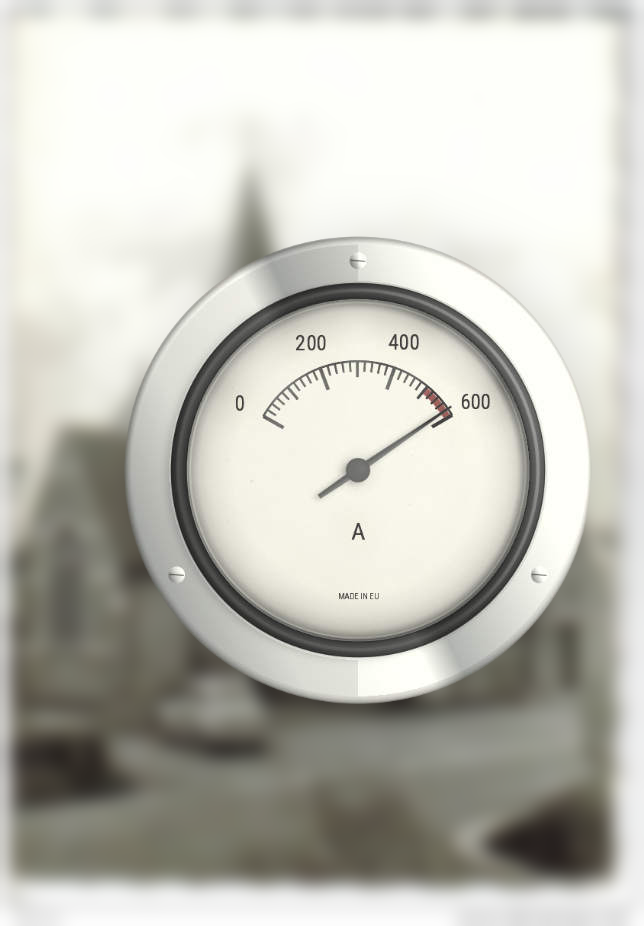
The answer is 580 A
